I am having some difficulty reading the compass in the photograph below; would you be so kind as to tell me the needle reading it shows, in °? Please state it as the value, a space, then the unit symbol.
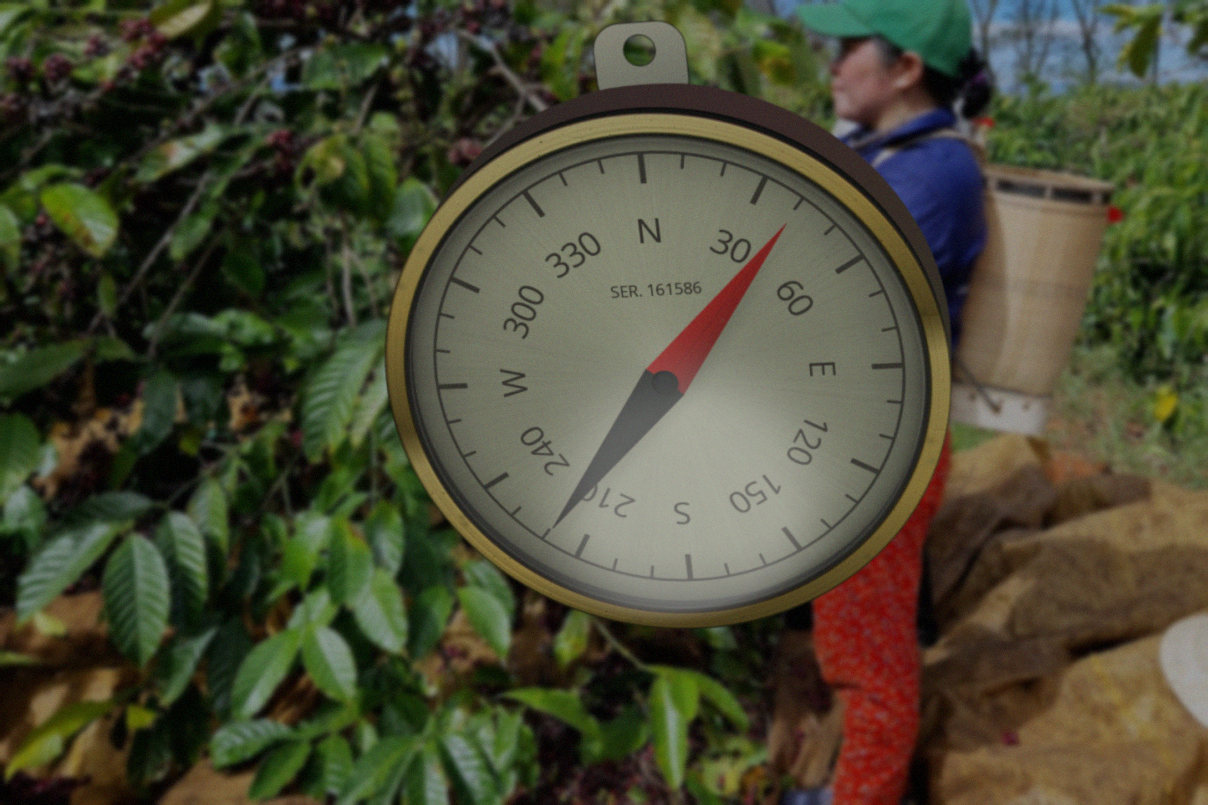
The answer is 40 °
